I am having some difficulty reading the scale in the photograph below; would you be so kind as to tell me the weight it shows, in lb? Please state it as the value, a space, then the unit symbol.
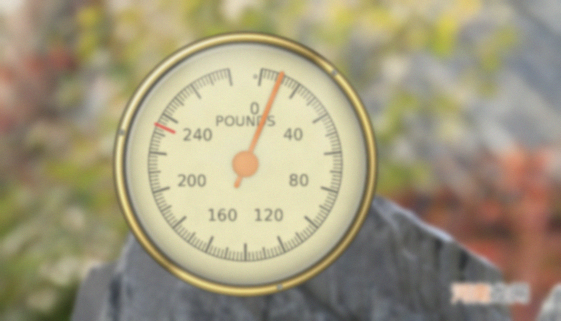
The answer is 10 lb
